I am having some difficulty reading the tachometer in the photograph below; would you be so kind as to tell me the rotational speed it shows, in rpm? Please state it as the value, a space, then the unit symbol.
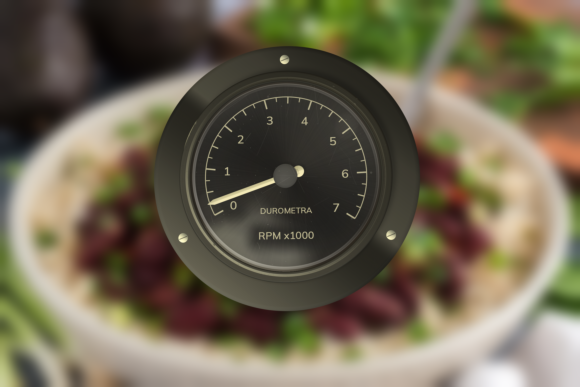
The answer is 250 rpm
